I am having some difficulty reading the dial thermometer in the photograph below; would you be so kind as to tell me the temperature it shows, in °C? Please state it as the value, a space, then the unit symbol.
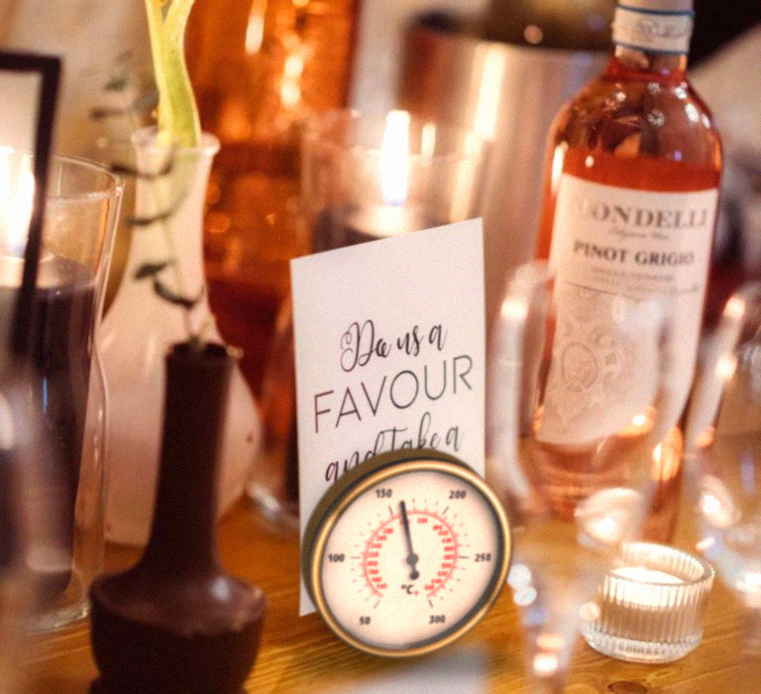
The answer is 160 °C
